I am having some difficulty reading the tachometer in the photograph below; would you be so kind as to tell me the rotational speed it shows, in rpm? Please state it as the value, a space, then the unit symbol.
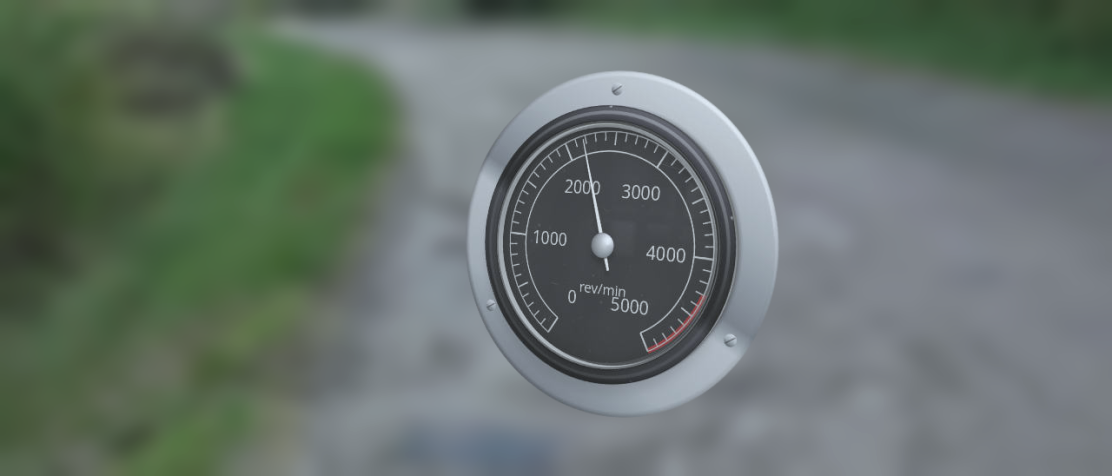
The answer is 2200 rpm
